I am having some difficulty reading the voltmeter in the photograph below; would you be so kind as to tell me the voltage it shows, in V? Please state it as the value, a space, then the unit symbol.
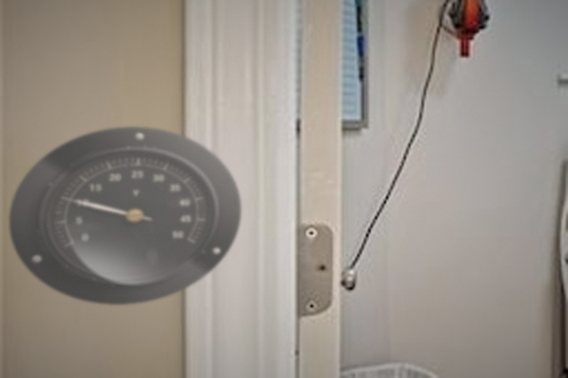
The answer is 10 V
